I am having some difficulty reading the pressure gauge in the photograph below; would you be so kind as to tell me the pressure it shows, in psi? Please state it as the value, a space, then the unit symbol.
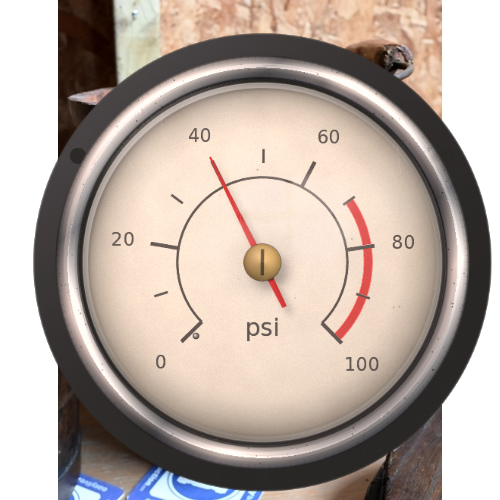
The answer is 40 psi
